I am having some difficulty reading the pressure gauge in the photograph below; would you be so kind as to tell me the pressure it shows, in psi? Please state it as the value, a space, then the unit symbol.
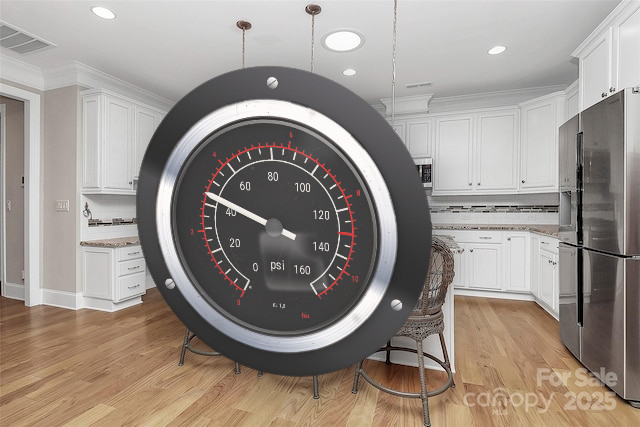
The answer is 45 psi
